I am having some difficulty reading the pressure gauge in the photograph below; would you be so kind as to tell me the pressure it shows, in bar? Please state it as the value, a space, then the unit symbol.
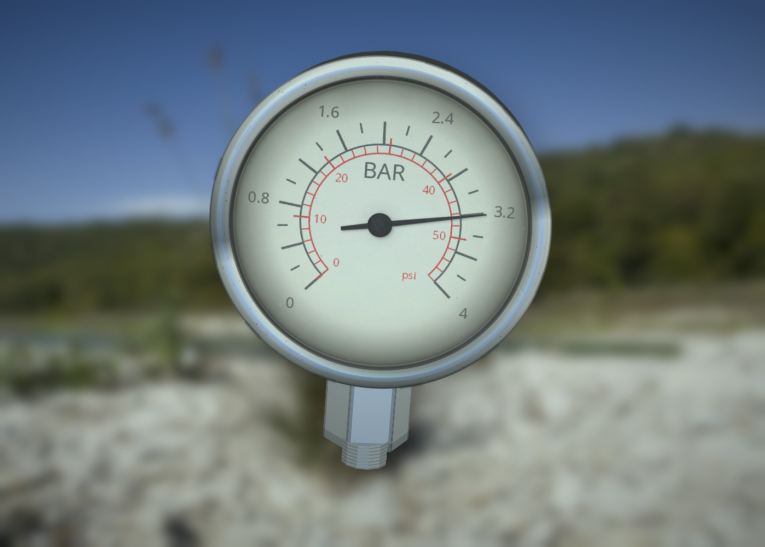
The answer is 3.2 bar
